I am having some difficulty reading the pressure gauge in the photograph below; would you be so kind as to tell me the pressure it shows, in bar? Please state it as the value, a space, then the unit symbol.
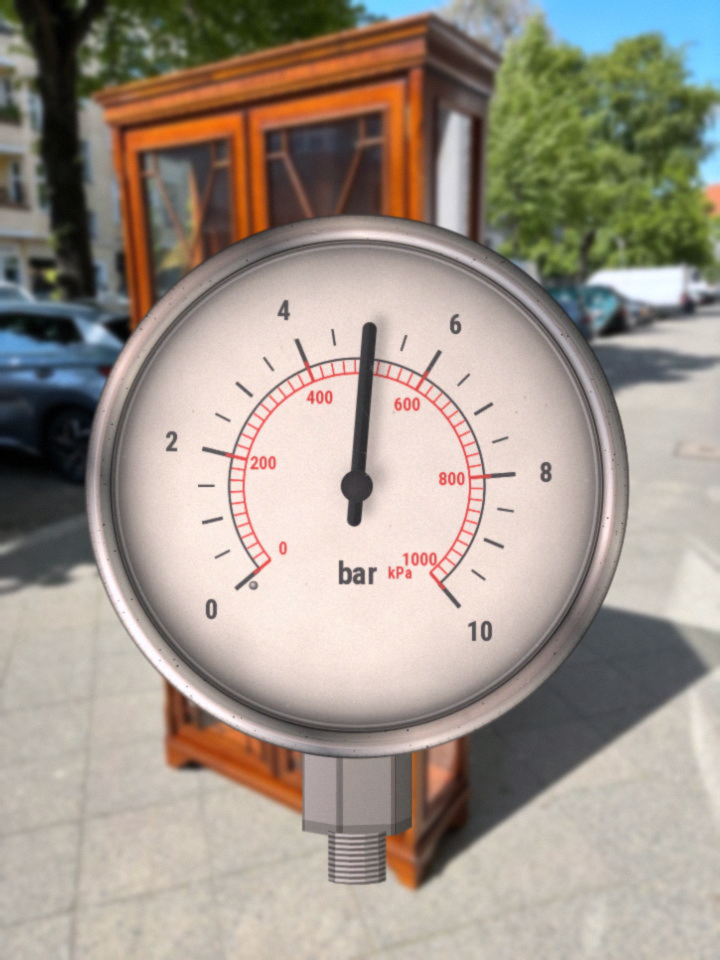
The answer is 5 bar
